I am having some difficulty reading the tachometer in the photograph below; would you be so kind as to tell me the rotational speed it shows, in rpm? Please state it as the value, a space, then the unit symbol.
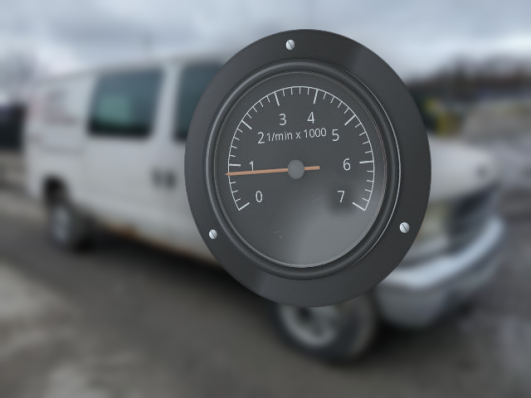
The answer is 800 rpm
